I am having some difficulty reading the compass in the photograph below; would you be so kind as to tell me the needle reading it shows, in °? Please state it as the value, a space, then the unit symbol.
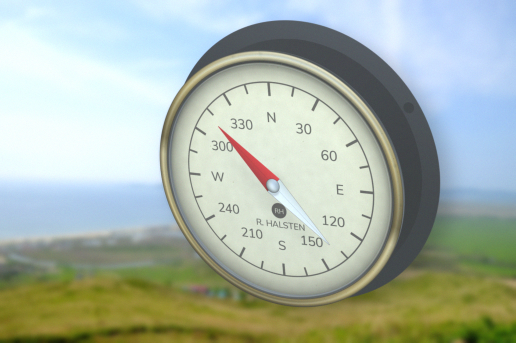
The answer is 315 °
